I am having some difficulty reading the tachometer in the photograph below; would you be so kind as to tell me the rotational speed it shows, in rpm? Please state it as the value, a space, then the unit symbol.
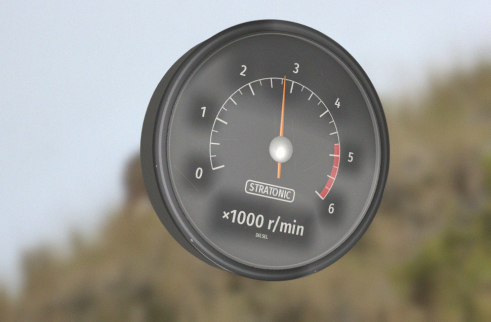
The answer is 2750 rpm
